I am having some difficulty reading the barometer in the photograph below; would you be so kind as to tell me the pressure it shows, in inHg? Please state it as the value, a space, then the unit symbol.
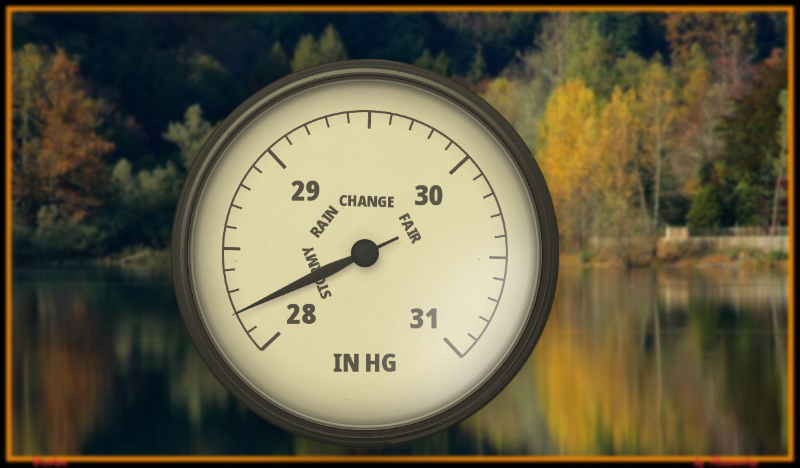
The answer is 28.2 inHg
